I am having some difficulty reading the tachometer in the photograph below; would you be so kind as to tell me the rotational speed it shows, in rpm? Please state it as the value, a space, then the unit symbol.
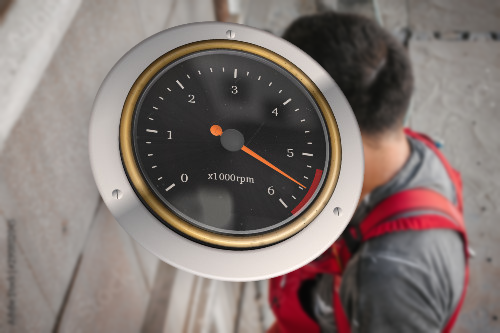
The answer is 5600 rpm
